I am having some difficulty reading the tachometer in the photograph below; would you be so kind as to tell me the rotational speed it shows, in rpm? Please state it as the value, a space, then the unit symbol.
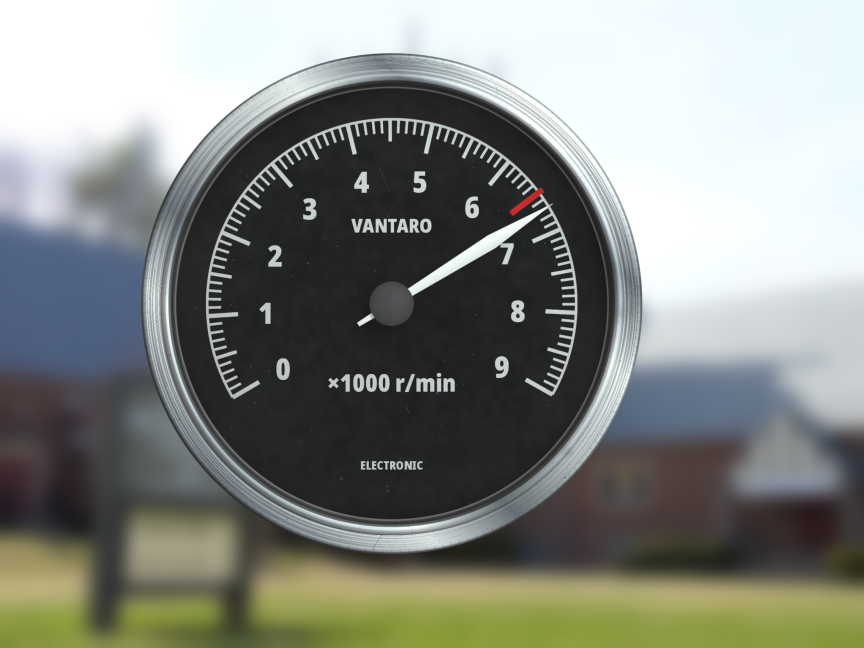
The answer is 6700 rpm
